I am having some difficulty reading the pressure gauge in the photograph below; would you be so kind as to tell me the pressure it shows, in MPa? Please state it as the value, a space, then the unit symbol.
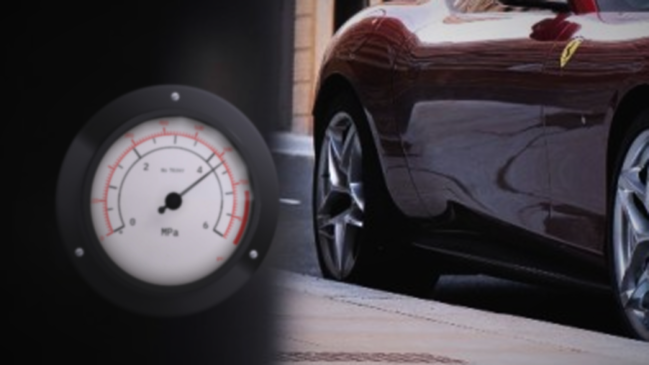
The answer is 4.25 MPa
